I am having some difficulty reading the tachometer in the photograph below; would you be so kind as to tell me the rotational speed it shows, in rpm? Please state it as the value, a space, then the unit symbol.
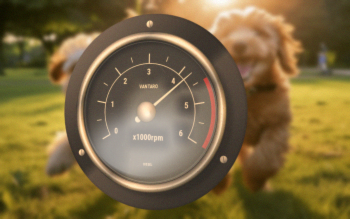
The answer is 4250 rpm
